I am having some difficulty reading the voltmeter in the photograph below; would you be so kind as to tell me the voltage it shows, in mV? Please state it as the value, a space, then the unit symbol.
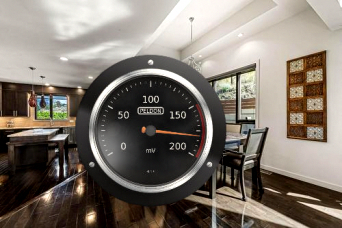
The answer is 180 mV
